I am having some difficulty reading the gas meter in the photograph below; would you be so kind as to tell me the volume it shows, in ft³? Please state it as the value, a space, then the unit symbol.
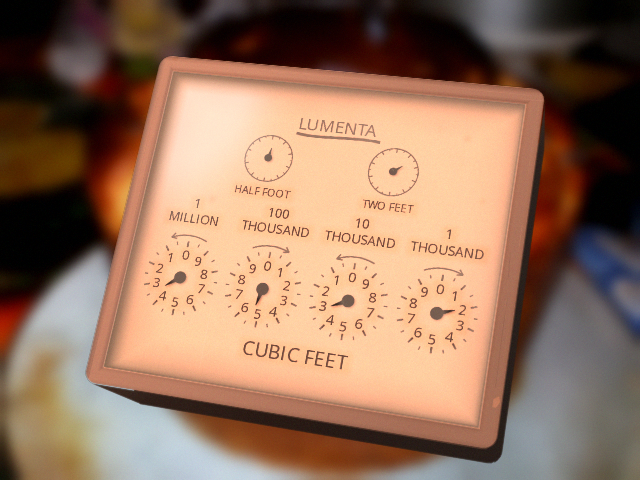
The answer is 353200 ft³
